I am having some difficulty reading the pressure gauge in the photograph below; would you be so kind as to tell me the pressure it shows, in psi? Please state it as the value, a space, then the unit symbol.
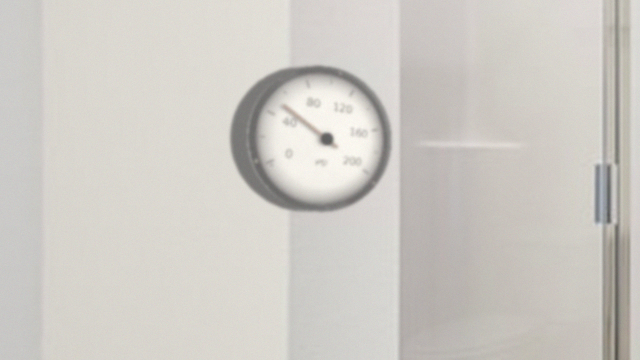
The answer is 50 psi
